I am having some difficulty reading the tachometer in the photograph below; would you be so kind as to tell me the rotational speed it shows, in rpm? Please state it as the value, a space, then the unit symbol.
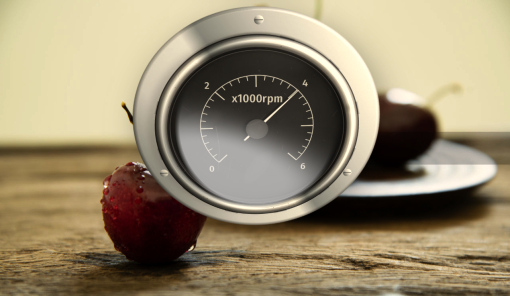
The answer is 4000 rpm
